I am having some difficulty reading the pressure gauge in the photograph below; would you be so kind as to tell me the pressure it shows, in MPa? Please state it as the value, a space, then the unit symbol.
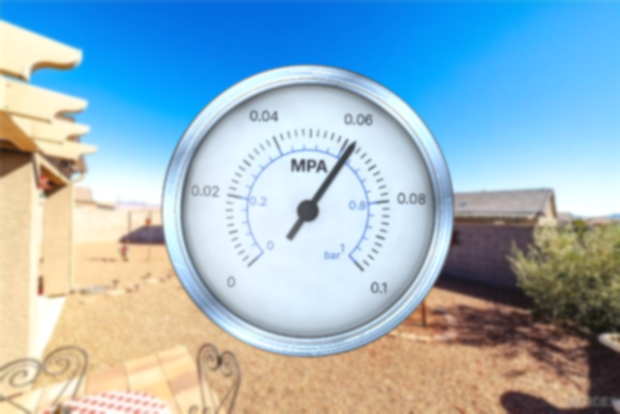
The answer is 0.062 MPa
